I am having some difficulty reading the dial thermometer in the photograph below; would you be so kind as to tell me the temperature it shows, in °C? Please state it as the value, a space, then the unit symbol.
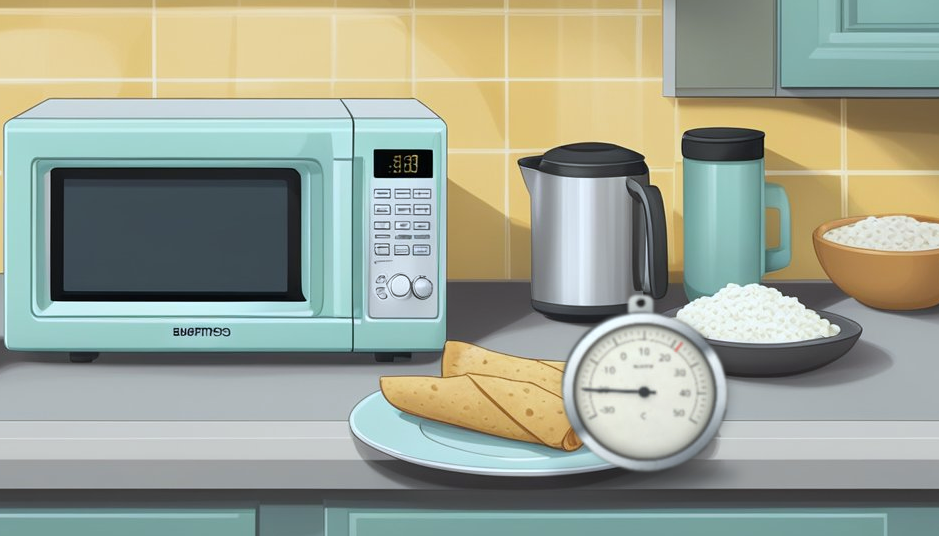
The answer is -20 °C
